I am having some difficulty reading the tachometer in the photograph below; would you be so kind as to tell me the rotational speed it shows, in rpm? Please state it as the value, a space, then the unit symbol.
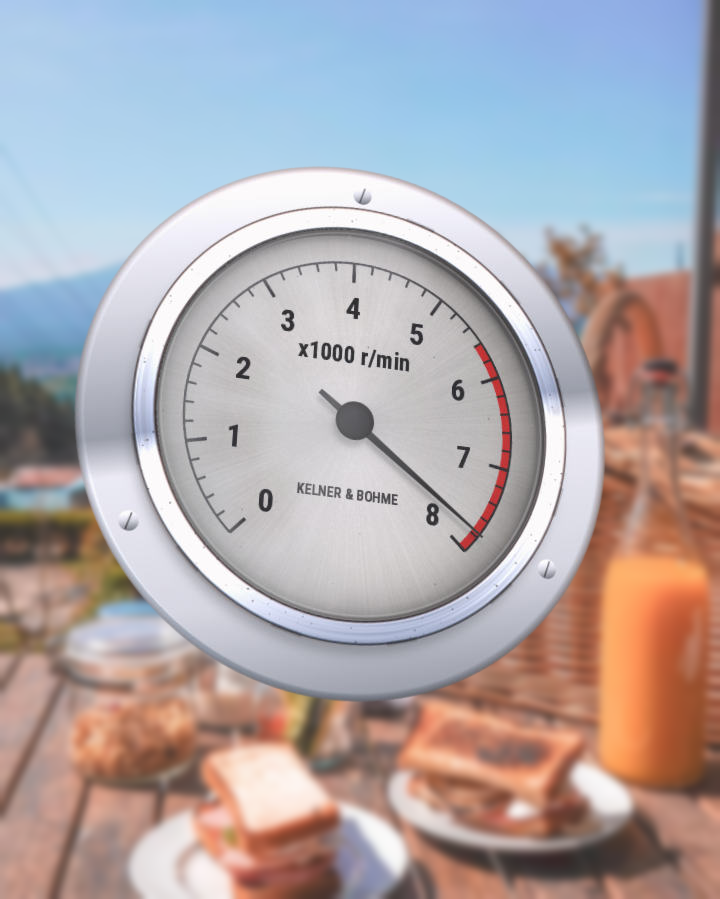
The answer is 7800 rpm
